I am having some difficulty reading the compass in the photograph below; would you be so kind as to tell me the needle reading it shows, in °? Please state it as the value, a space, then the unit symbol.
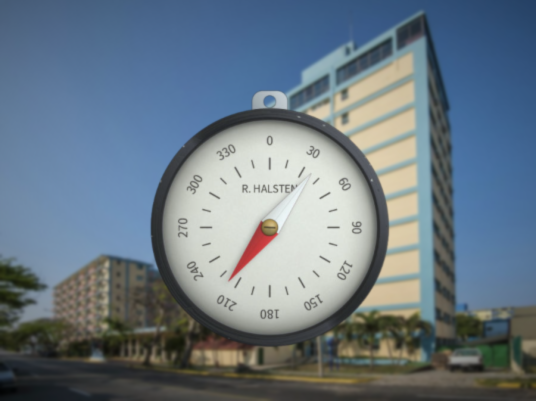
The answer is 217.5 °
